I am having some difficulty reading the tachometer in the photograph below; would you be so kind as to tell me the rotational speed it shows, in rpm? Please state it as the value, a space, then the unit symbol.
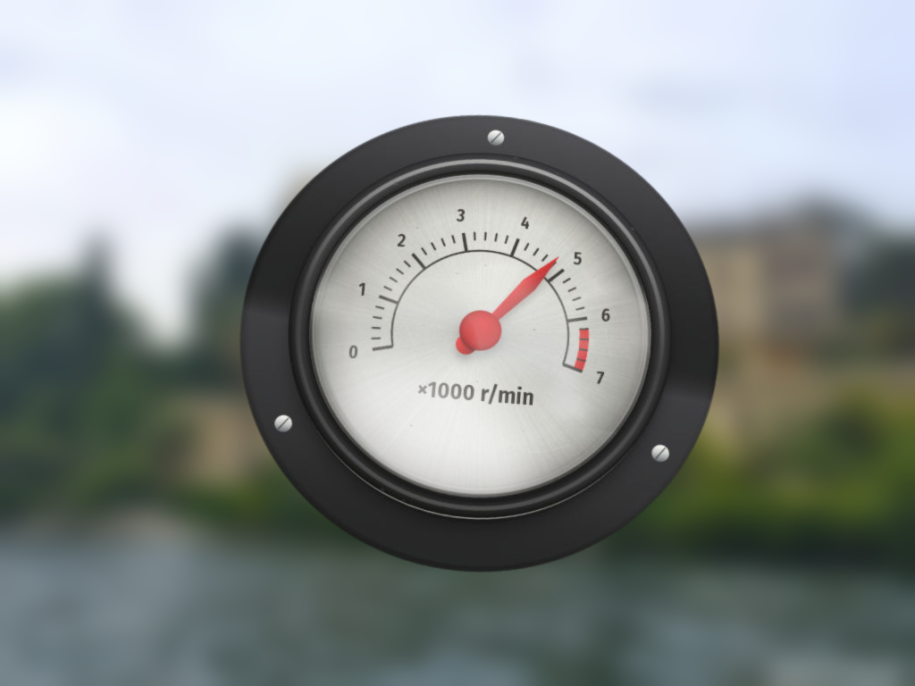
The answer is 4800 rpm
